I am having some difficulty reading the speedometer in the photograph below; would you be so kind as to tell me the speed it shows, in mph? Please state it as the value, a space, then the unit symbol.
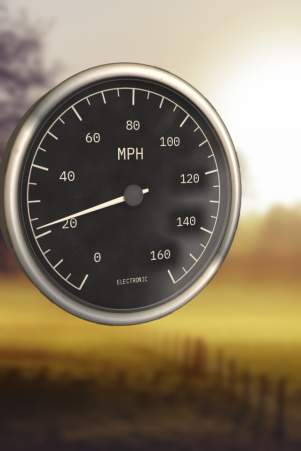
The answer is 22.5 mph
